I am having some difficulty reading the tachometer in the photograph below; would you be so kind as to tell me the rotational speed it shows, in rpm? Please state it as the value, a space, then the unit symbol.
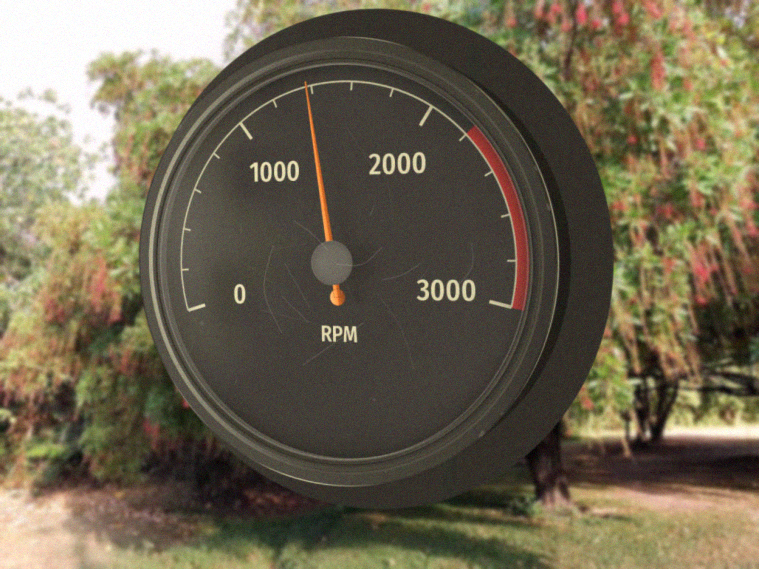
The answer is 1400 rpm
